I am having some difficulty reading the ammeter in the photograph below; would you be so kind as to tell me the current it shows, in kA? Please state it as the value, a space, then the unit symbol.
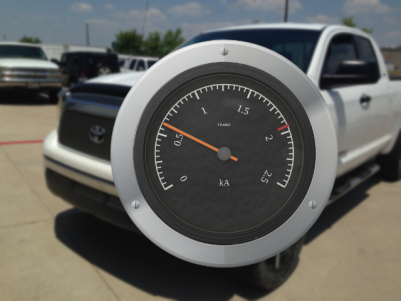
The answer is 0.6 kA
